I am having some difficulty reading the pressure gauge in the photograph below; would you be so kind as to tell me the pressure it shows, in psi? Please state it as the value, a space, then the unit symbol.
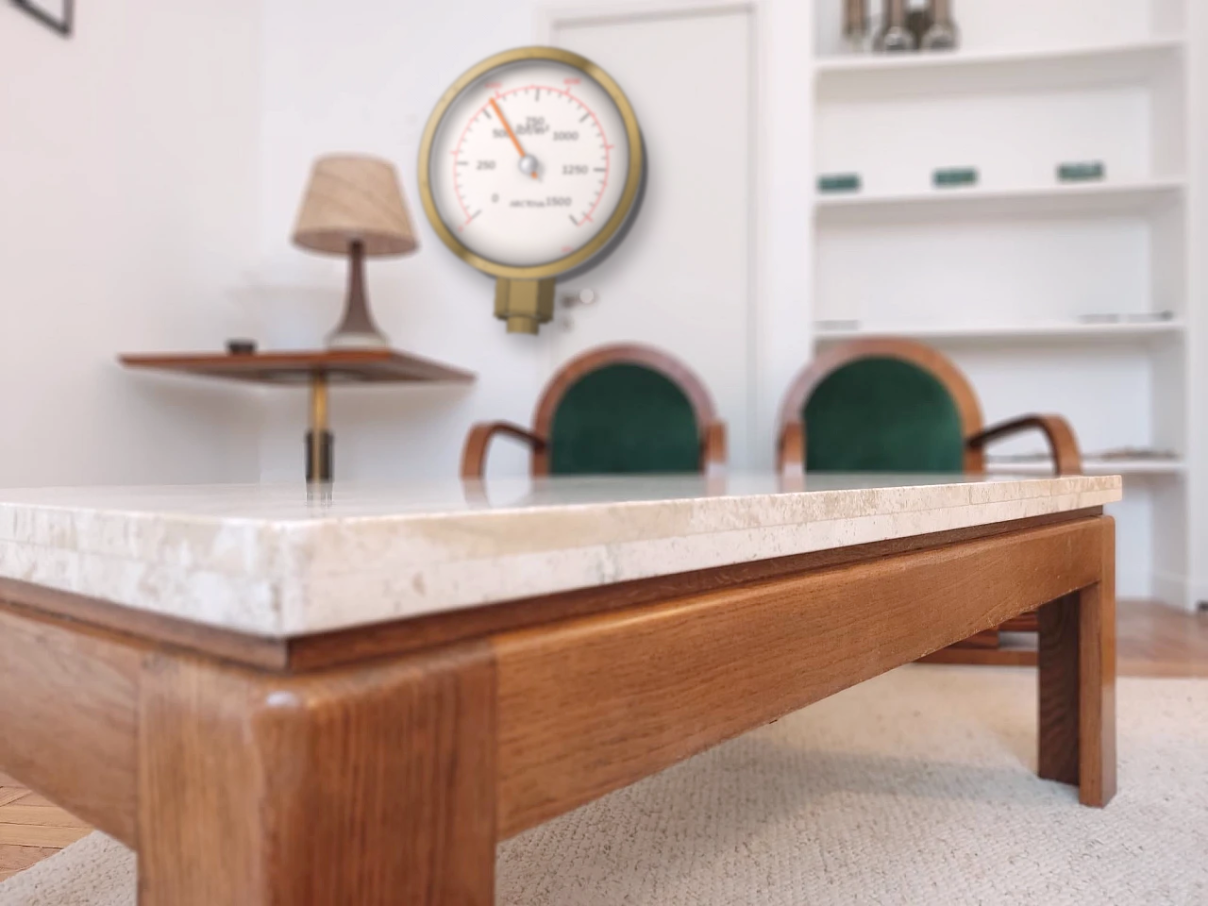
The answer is 550 psi
